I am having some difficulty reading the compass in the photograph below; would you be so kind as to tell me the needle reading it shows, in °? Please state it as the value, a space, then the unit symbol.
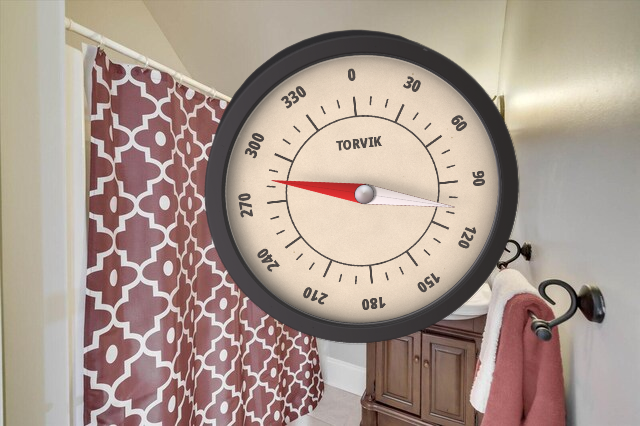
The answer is 285 °
